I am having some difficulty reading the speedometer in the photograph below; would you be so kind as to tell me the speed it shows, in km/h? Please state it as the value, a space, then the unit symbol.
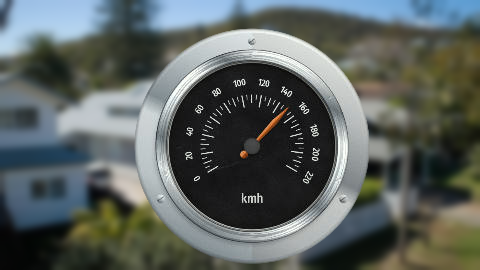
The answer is 150 km/h
